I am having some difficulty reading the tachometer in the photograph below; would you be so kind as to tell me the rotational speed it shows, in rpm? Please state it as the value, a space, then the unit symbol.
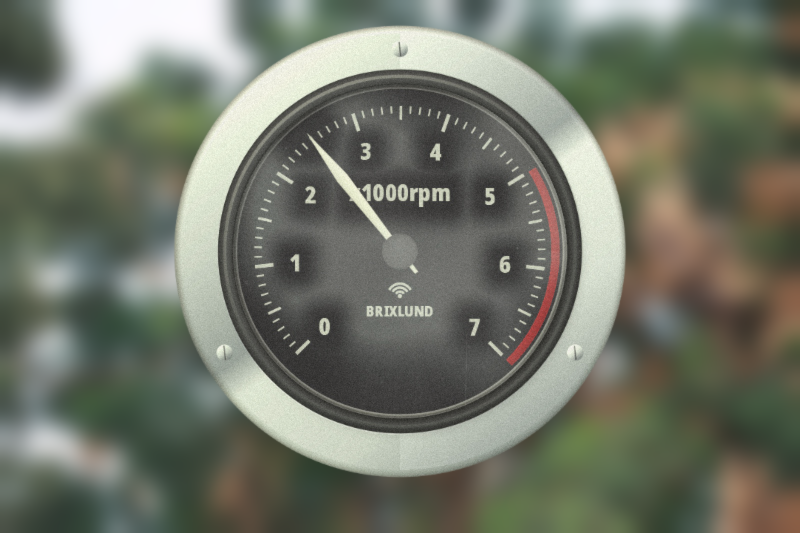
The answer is 2500 rpm
